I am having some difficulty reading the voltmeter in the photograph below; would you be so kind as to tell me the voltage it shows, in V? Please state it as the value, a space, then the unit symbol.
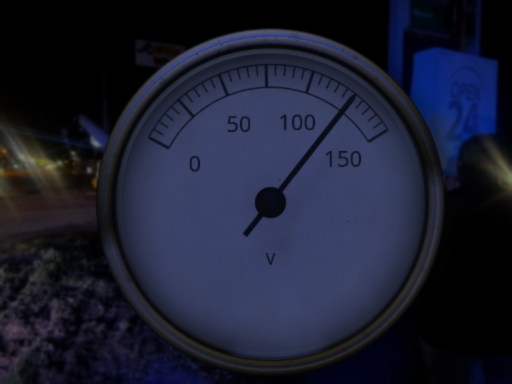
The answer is 125 V
